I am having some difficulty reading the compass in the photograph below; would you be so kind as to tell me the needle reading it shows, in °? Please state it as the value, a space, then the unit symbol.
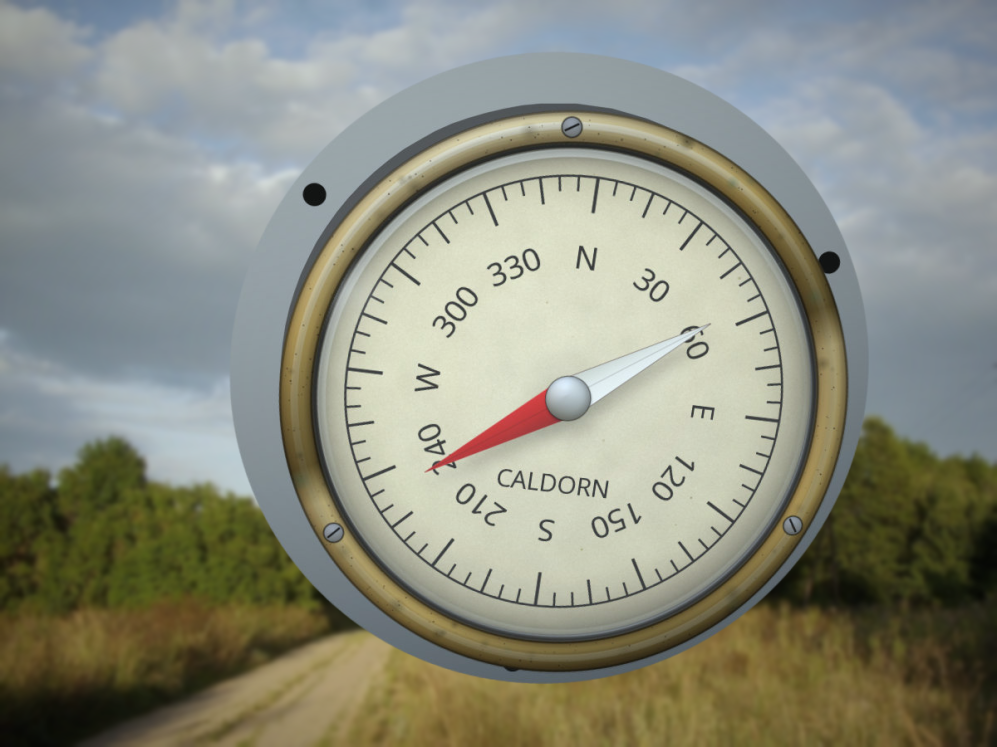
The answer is 235 °
